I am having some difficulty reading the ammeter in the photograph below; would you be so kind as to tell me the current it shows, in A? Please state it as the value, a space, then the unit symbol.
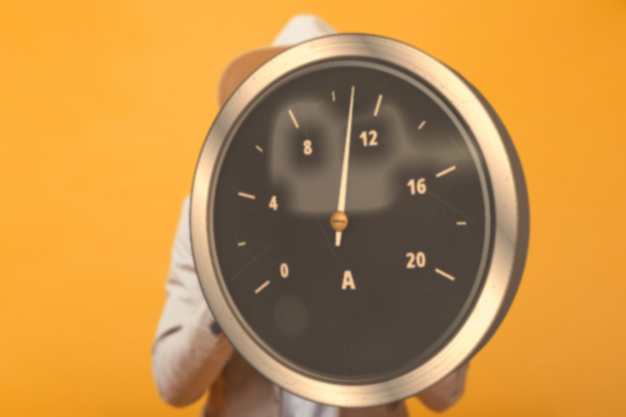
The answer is 11 A
